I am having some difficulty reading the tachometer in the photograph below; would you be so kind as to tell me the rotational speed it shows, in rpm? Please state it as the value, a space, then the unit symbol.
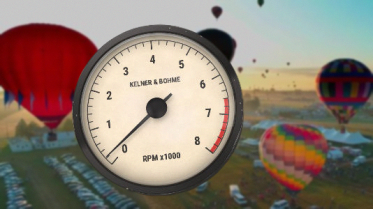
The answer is 200 rpm
